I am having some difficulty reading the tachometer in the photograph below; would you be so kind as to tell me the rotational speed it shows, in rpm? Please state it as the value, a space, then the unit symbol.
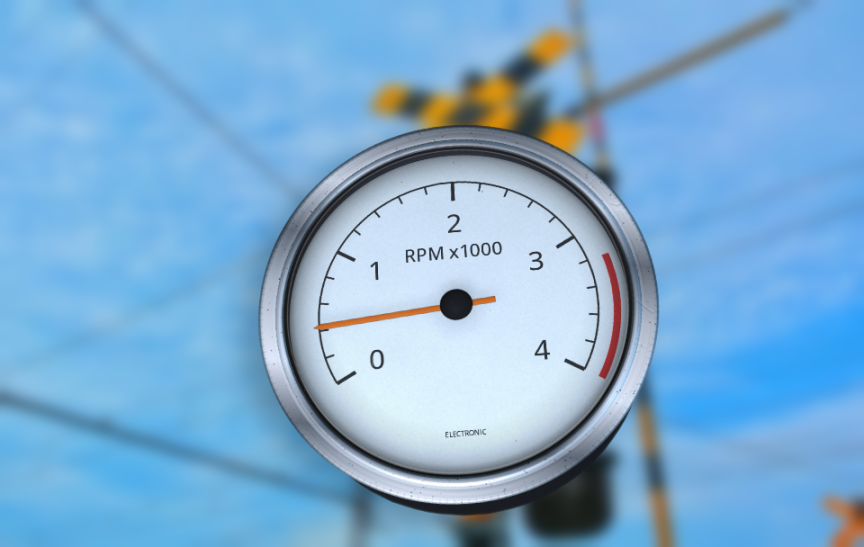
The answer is 400 rpm
